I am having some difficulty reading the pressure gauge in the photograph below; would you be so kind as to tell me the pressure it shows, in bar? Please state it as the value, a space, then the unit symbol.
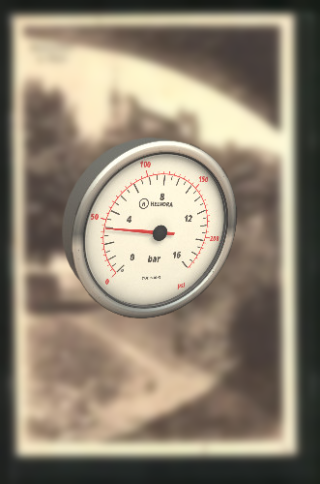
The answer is 3 bar
